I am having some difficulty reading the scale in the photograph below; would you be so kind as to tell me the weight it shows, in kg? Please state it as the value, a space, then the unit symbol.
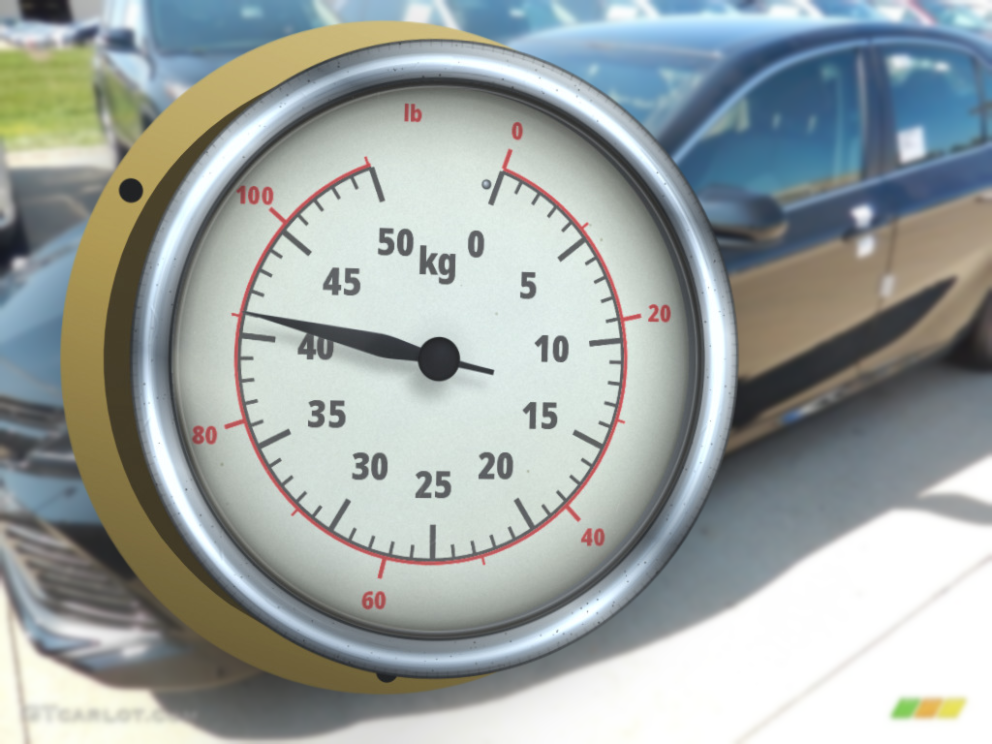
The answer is 41 kg
